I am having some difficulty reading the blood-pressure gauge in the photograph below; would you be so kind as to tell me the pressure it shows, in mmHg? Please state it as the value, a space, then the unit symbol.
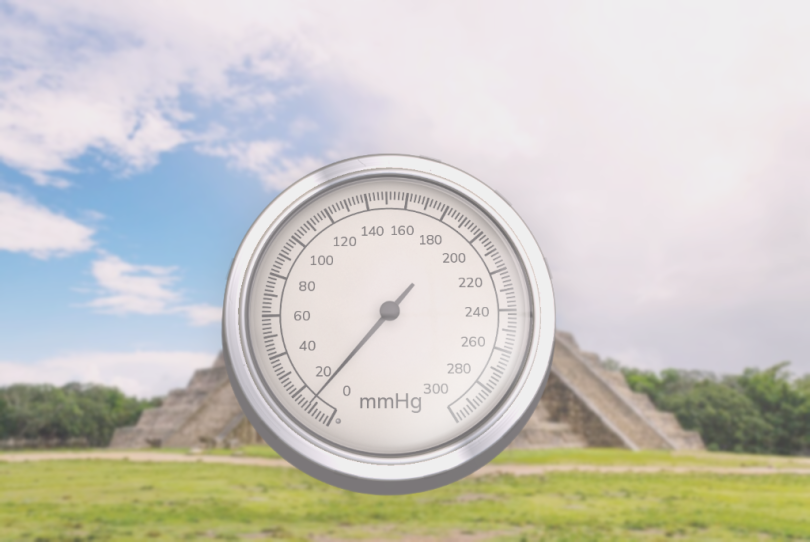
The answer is 12 mmHg
